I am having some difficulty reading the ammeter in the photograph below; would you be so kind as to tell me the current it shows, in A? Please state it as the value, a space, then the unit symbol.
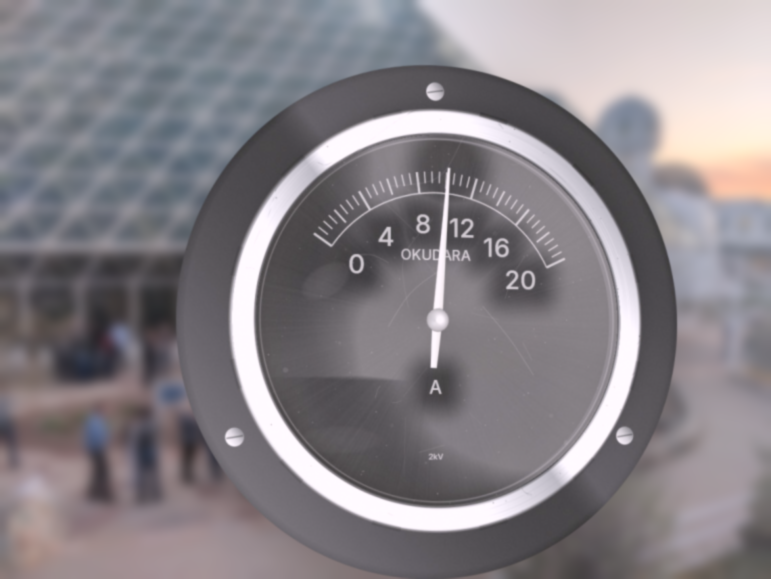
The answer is 10 A
